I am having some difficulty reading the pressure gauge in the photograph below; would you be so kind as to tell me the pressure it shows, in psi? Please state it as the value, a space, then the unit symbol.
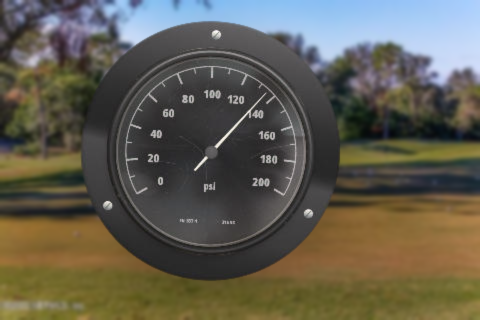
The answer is 135 psi
